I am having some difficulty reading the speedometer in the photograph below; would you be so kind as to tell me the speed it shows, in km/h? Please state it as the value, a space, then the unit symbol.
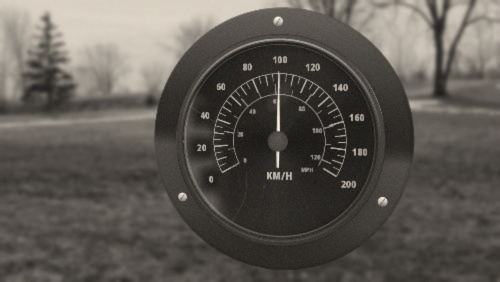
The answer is 100 km/h
